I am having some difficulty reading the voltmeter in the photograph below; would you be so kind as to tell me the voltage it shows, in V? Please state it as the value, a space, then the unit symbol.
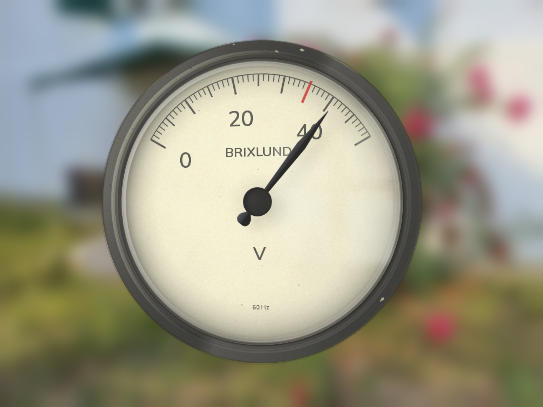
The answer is 41 V
